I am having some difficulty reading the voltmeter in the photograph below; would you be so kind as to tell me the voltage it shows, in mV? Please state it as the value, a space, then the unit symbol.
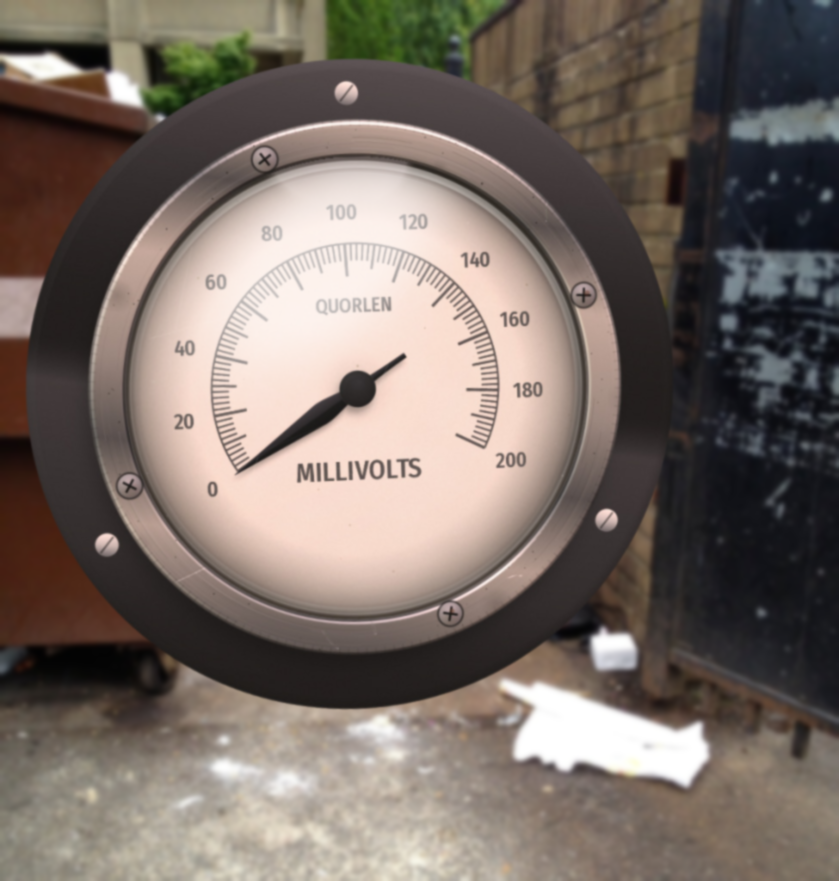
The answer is 0 mV
